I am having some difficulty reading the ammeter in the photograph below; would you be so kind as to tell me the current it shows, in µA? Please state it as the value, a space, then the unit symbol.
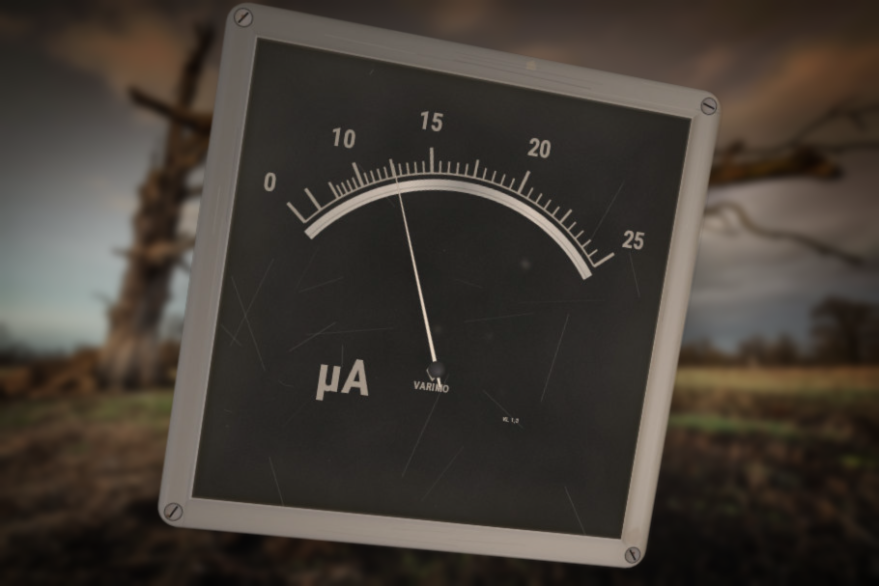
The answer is 12.5 µA
